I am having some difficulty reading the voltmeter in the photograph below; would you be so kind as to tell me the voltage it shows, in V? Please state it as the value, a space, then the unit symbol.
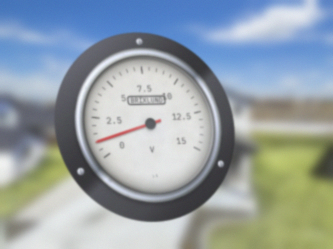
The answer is 1 V
